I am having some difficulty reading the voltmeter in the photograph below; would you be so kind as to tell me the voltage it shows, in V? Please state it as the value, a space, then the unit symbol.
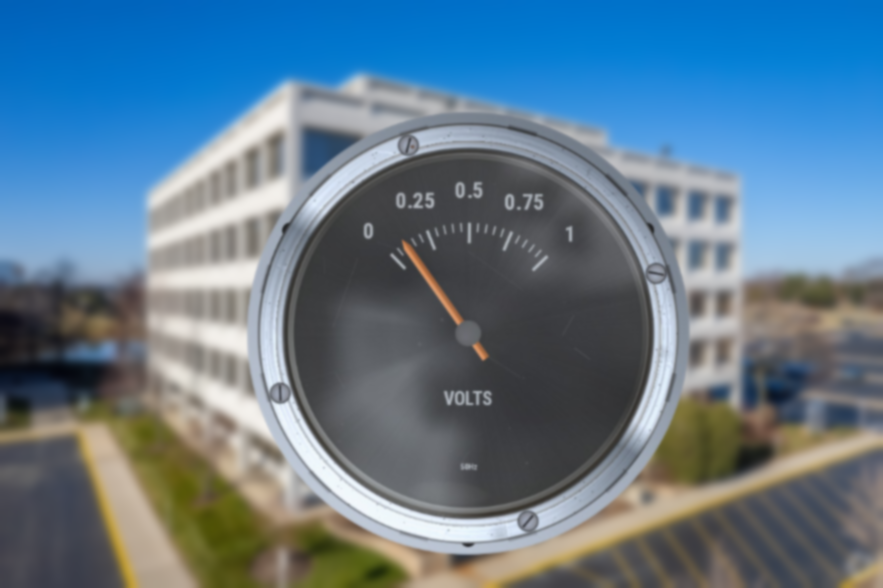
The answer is 0.1 V
